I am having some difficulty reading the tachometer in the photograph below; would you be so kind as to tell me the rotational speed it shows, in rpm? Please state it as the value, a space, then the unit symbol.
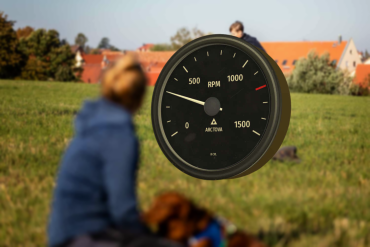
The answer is 300 rpm
